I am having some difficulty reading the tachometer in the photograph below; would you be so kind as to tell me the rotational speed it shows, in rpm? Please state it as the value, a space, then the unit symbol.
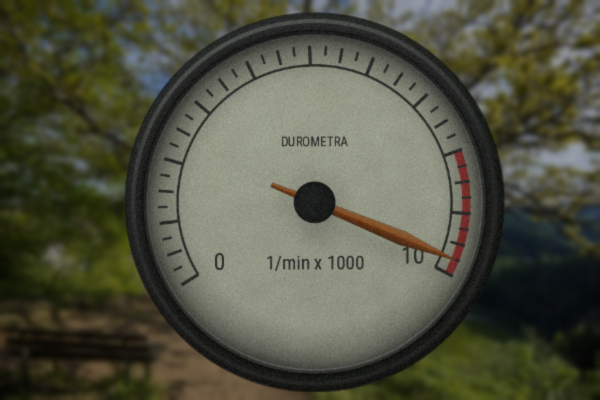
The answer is 9750 rpm
